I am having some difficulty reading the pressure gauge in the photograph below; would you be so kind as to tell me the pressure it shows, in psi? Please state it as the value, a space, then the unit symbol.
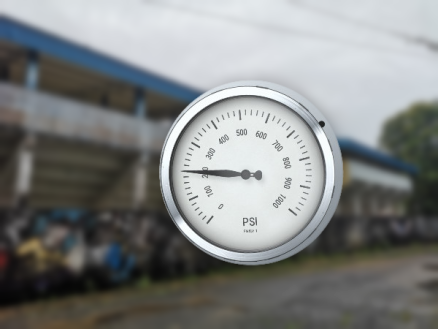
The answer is 200 psi
